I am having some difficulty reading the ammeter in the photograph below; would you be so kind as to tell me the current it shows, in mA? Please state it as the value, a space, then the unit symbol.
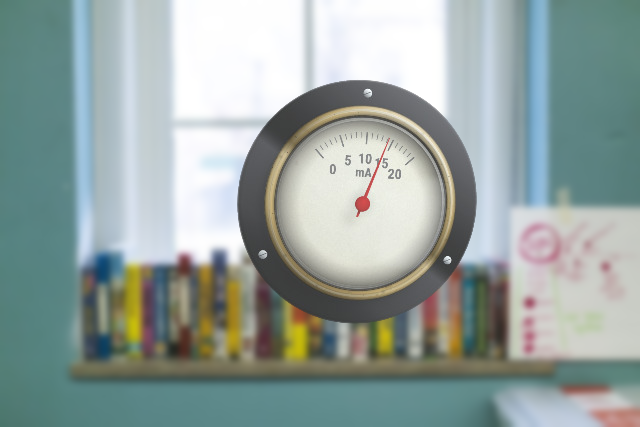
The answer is 14 mA
